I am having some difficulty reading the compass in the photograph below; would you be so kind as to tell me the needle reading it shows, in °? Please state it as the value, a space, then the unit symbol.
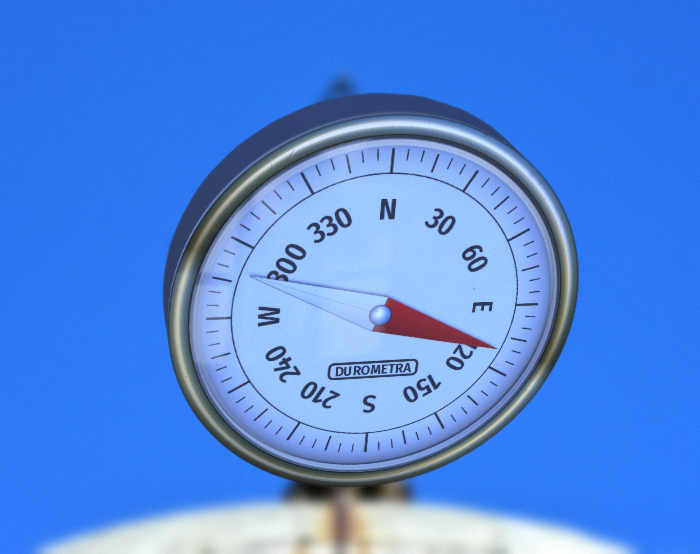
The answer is 110 °
